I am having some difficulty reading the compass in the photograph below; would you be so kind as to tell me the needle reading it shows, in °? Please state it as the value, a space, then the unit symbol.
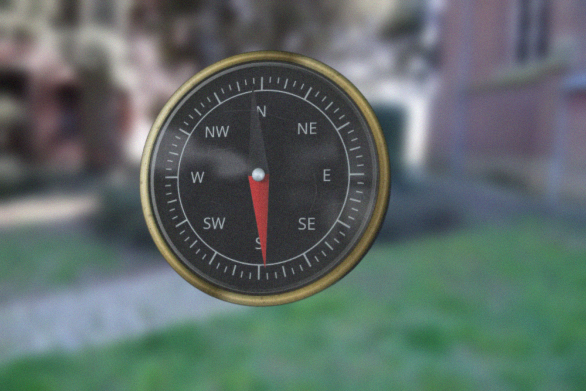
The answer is 175 °
